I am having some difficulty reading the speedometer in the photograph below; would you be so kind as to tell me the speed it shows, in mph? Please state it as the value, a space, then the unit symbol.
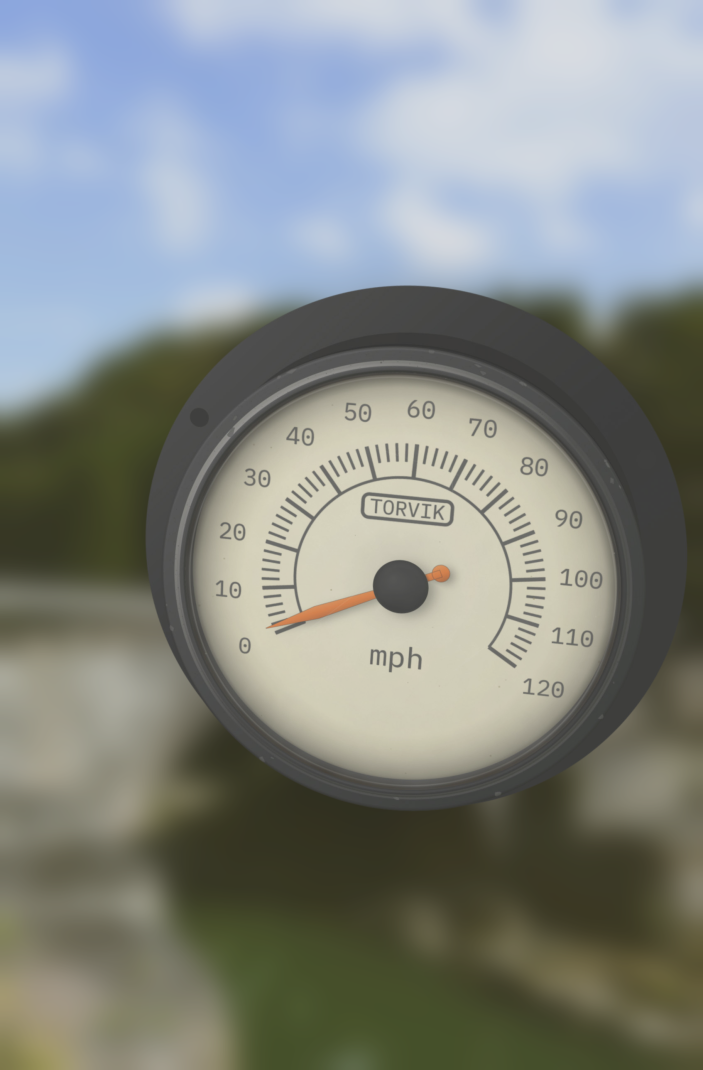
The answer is 2 mph
